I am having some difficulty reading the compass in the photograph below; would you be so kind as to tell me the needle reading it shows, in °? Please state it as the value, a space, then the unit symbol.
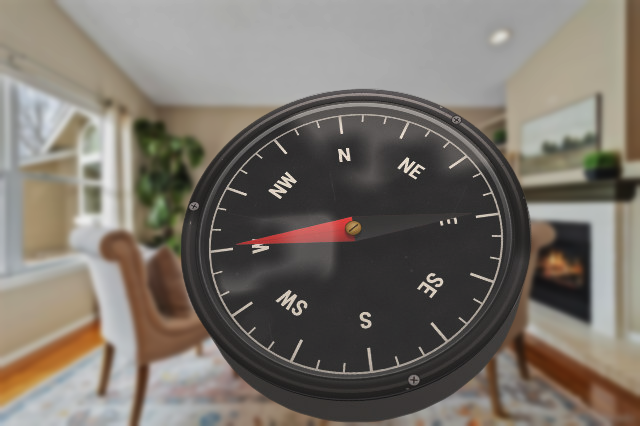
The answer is 270 °
